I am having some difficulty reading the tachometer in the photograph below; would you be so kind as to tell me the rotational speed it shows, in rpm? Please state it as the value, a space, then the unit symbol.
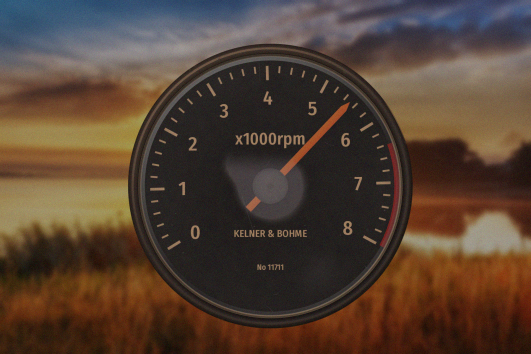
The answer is 5500 rpm
